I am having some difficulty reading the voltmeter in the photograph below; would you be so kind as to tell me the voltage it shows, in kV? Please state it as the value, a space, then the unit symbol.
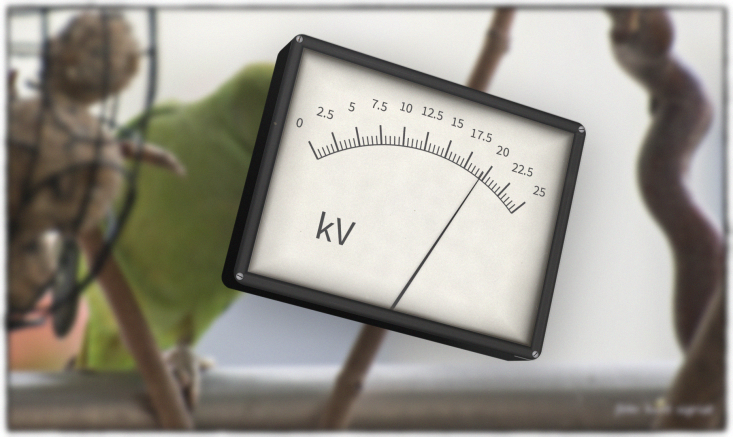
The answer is 19.5 kV
